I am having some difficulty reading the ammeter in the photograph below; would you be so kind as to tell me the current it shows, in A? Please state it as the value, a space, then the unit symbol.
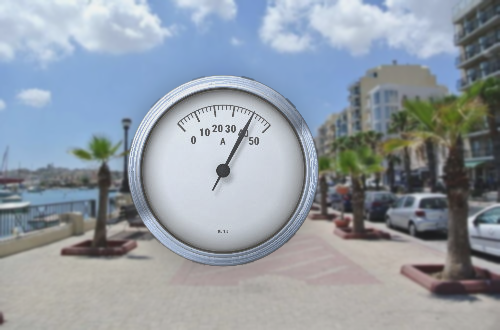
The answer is 40 A
